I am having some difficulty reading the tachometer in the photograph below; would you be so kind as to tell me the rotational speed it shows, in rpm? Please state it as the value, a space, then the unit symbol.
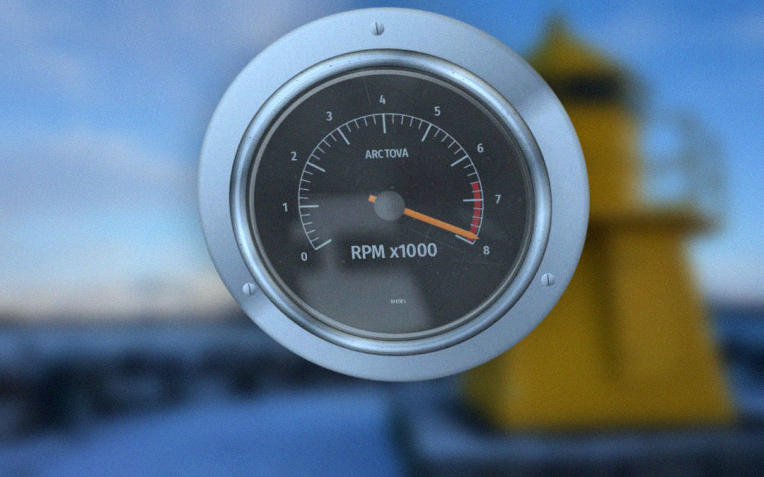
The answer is 7800 rpm
